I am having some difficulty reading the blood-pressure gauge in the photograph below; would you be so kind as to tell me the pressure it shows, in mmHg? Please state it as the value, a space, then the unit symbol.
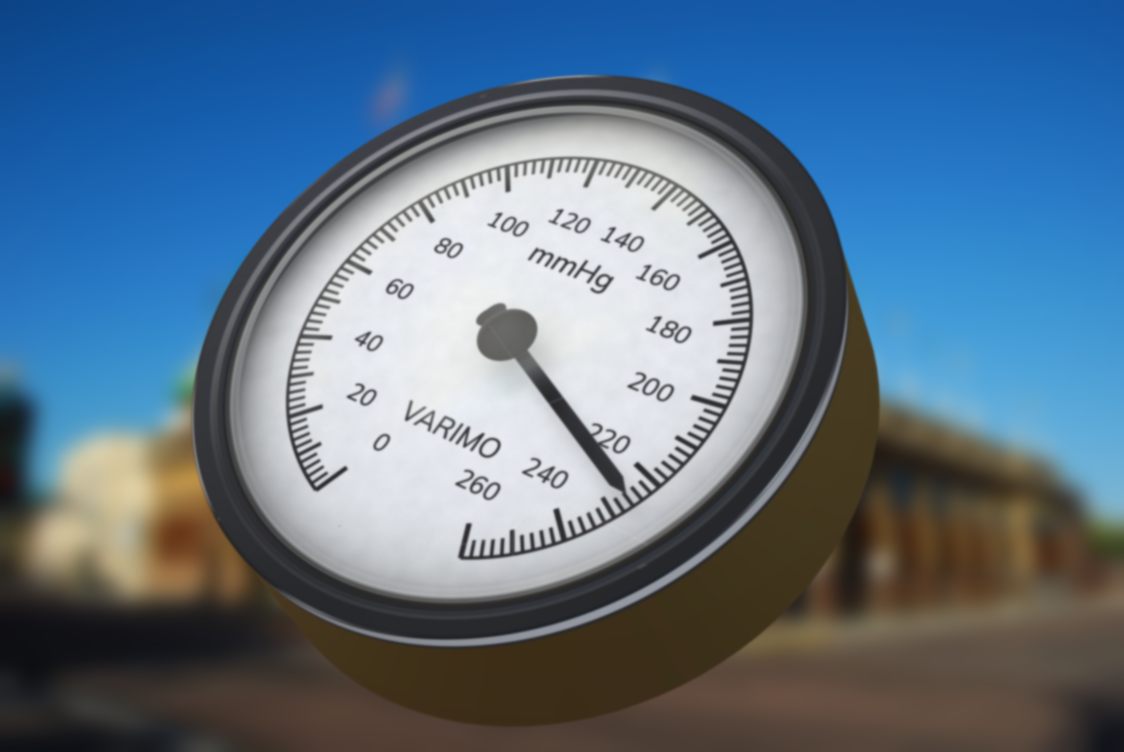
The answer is 226 mmHg
